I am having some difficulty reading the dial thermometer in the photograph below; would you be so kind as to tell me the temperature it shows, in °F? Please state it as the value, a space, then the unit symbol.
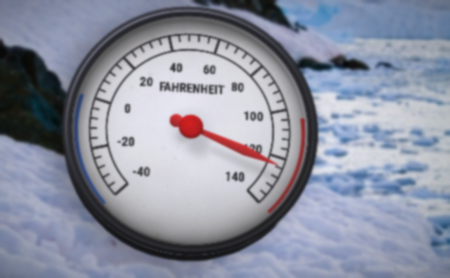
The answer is 124 °F
